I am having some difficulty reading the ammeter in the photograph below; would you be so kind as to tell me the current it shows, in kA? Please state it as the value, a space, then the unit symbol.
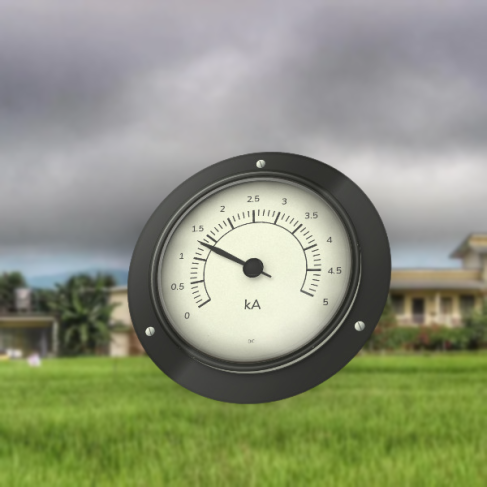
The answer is 1.3 kA
